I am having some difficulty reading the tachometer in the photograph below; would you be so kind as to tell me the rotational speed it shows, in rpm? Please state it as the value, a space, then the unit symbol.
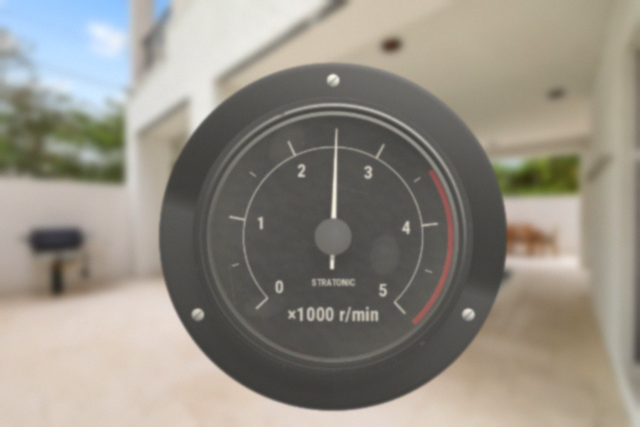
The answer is 2500 rpm
